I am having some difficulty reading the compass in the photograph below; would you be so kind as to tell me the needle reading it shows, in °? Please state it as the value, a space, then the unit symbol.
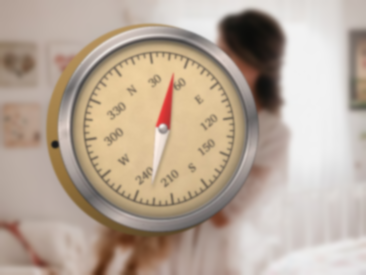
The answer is 50 °
